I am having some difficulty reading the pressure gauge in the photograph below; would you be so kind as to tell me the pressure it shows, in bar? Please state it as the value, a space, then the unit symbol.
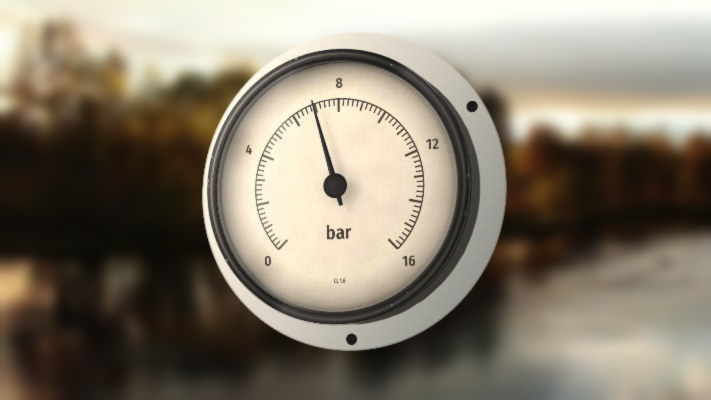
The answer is 7 bar
